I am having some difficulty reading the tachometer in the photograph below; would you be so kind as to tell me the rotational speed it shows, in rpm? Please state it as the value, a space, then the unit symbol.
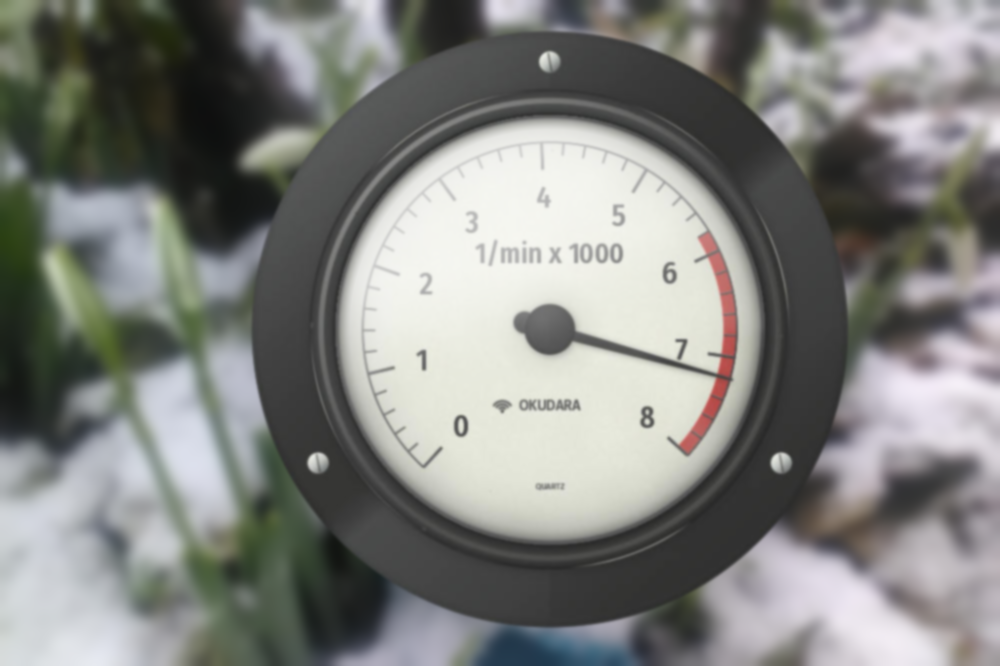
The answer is 7200 rpm
